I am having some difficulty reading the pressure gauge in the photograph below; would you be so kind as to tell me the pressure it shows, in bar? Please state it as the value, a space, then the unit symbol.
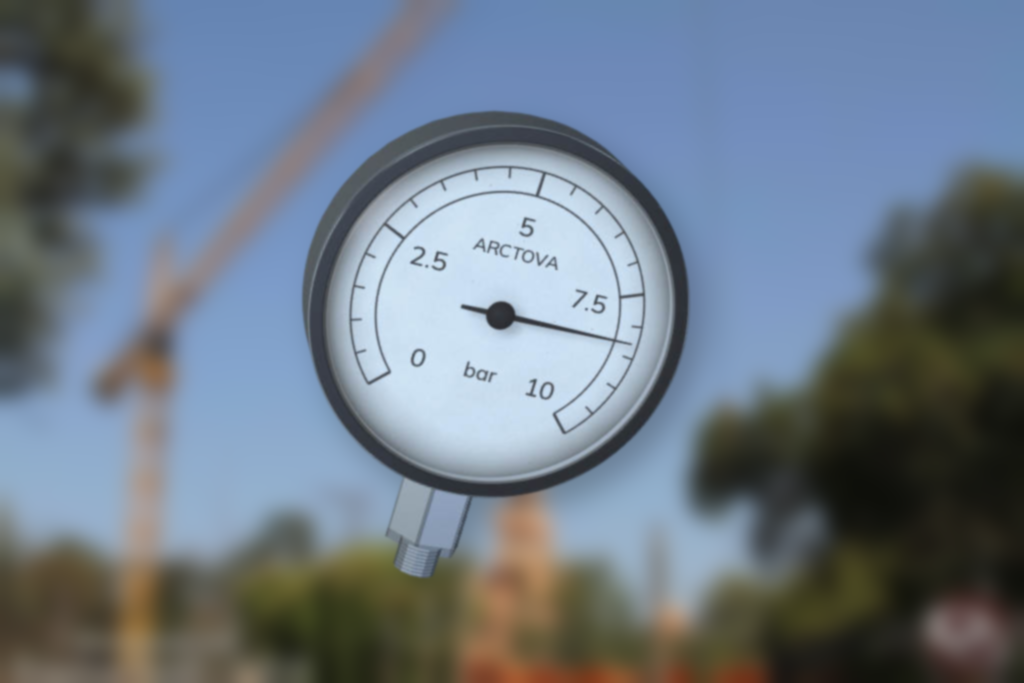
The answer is 8.25 bar
